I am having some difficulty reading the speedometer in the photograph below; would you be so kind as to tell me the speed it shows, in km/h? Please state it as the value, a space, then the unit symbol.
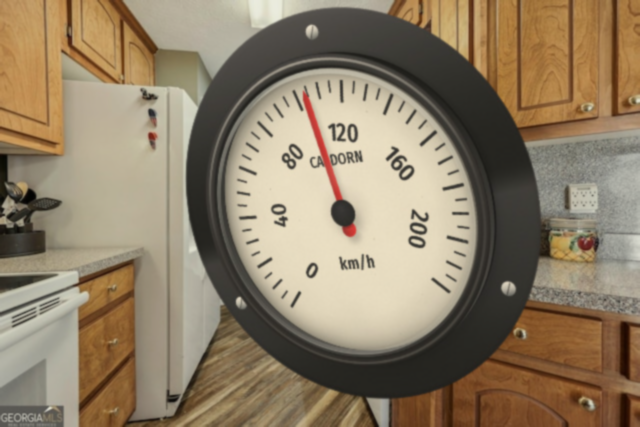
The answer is 105 km/h
